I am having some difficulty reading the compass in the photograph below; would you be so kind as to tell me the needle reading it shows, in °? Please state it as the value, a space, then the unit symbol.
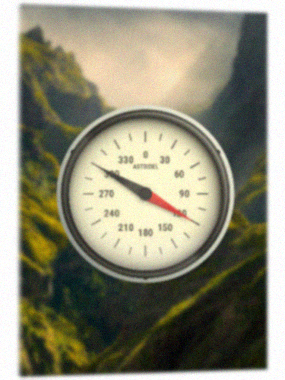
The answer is 120 °
